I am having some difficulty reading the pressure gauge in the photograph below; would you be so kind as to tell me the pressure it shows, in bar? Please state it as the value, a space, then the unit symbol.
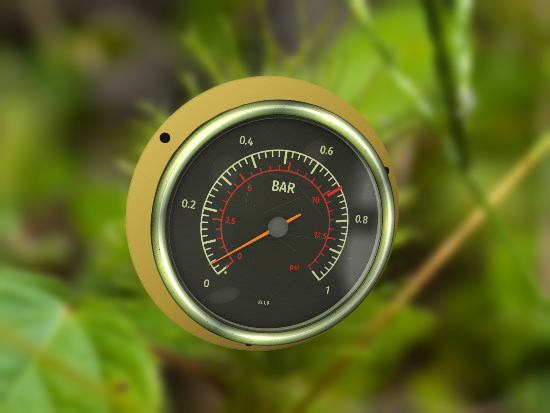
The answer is 0.04 bar
